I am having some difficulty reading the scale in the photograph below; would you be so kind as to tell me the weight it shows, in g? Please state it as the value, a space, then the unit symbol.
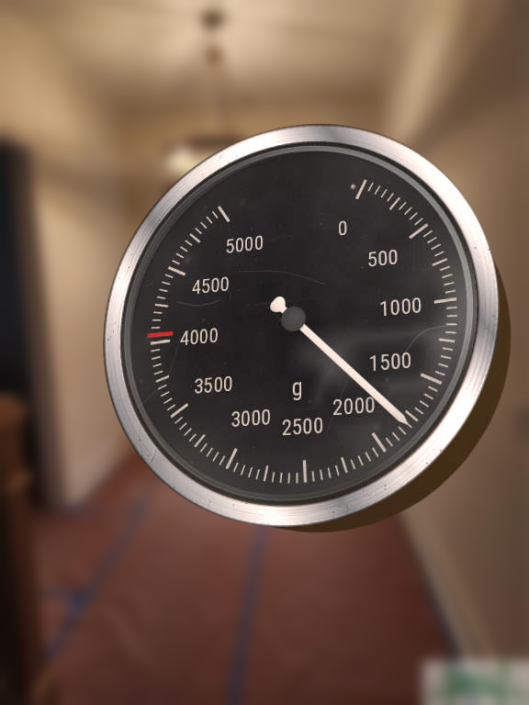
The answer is 1800 g
